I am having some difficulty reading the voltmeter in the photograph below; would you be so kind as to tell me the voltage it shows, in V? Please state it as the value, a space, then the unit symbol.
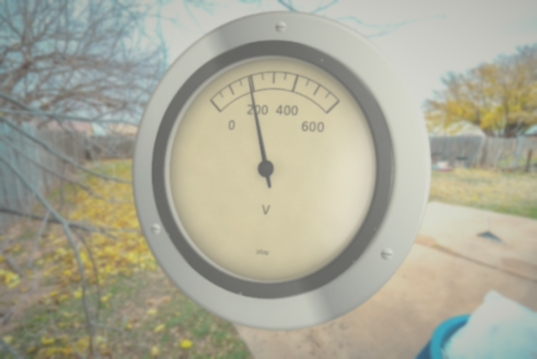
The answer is 200 V
